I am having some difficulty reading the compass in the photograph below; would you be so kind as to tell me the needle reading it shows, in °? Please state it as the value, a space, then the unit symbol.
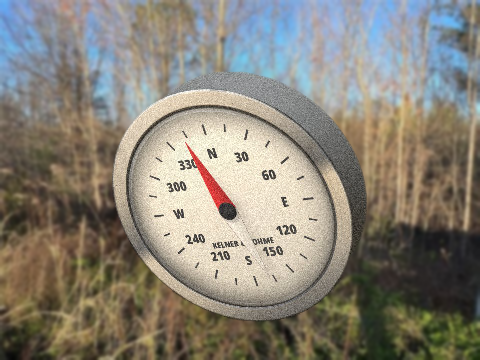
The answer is 345 °
